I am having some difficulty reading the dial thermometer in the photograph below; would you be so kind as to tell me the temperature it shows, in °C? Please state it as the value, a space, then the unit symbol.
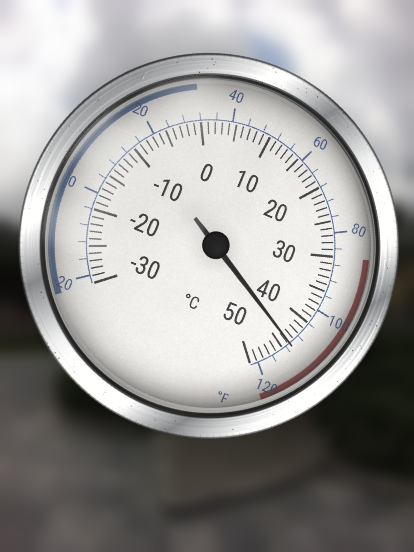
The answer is 44 °C
